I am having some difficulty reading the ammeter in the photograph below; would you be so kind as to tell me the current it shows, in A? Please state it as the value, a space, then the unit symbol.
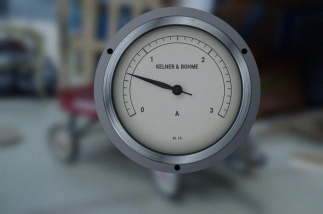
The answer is 0.6 A
